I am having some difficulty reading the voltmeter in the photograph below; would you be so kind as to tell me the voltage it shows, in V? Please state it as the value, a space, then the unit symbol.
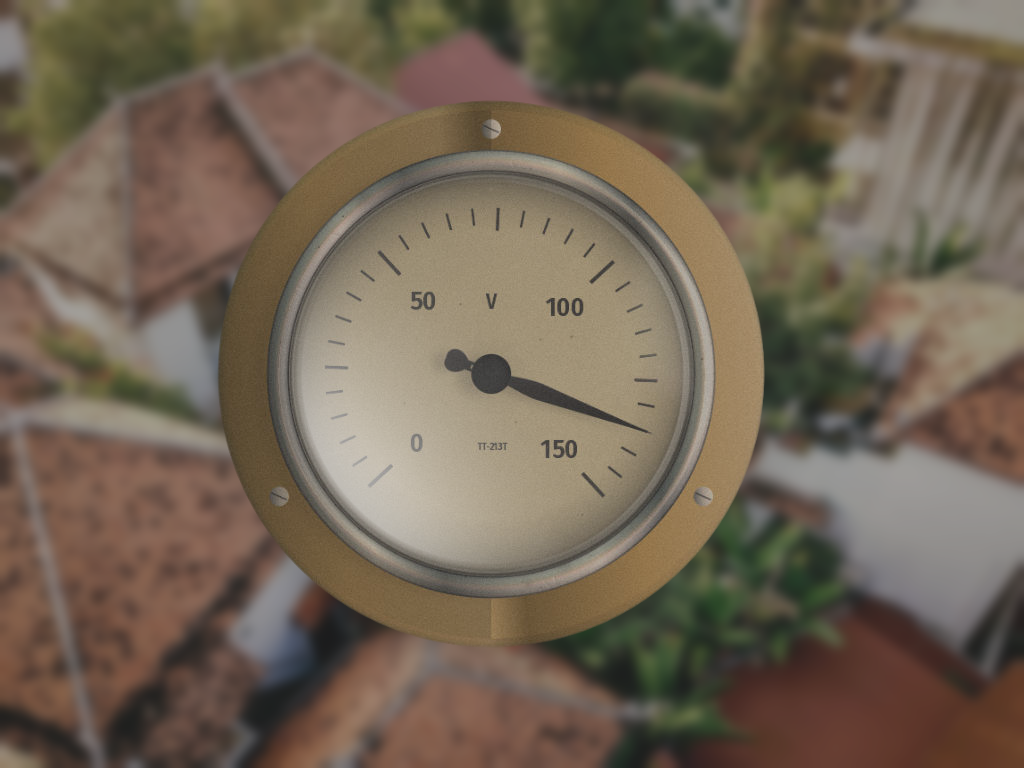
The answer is 135 V
